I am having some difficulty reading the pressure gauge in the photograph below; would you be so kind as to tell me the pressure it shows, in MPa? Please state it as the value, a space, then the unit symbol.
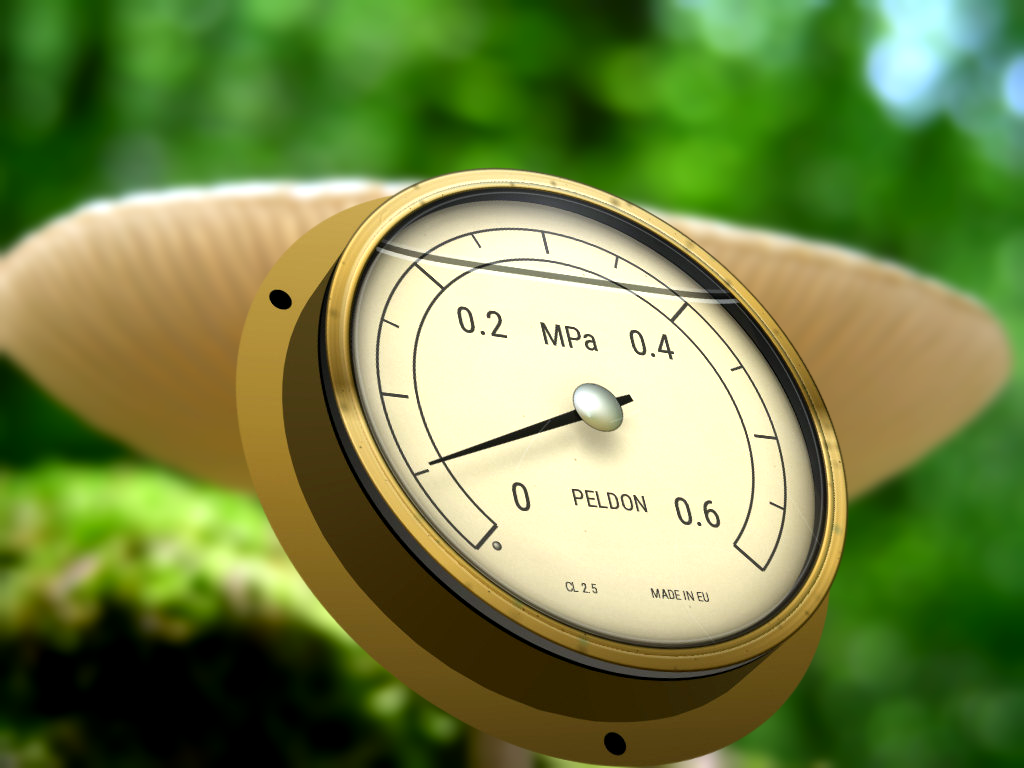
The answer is 0.05 MPa
